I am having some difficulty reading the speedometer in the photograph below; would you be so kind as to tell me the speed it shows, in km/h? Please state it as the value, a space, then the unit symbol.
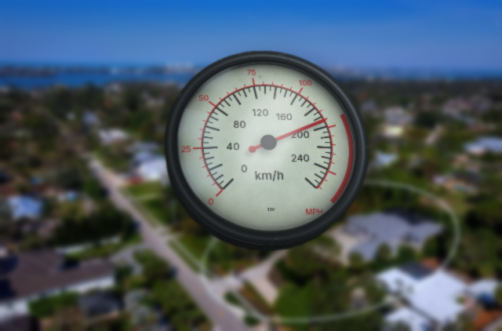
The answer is 195 km/h
